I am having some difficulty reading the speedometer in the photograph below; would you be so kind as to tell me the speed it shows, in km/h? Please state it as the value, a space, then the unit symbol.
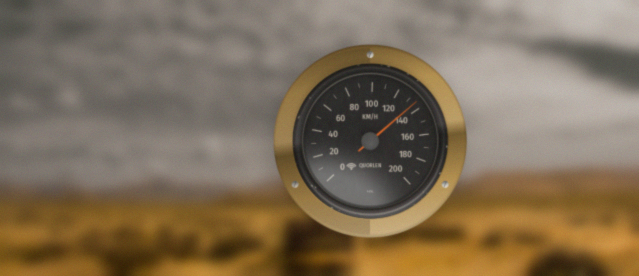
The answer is 135 km/h
